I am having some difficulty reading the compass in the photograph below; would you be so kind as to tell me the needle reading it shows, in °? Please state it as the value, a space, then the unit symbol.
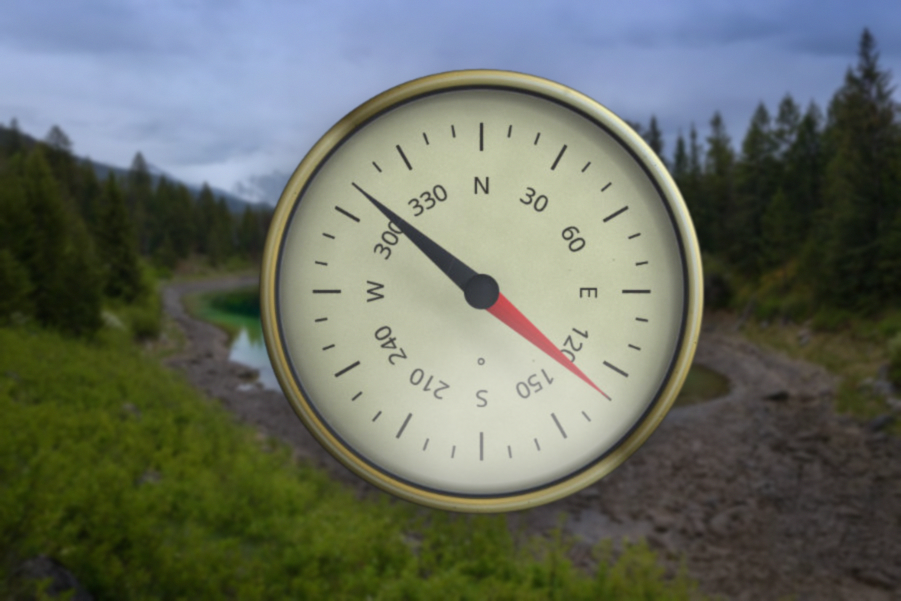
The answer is 130 °
